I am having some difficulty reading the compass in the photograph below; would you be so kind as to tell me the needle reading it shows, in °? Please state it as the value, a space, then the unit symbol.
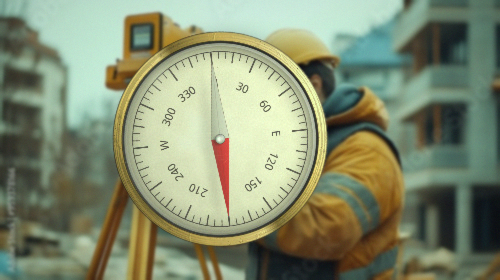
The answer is 180 °
